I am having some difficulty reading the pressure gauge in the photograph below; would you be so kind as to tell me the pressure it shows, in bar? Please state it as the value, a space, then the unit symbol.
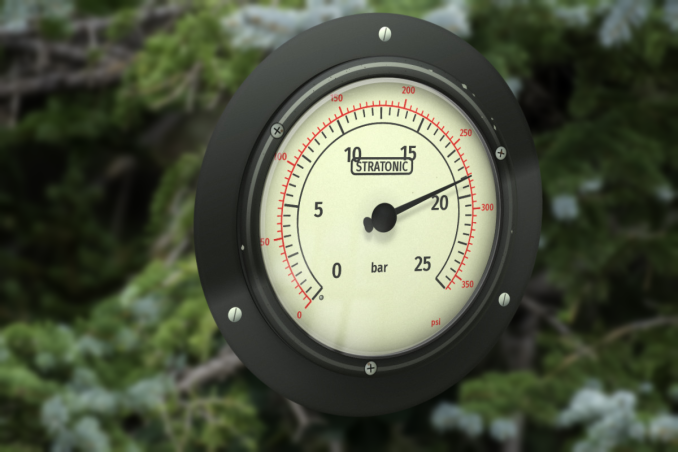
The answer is 19 bar
